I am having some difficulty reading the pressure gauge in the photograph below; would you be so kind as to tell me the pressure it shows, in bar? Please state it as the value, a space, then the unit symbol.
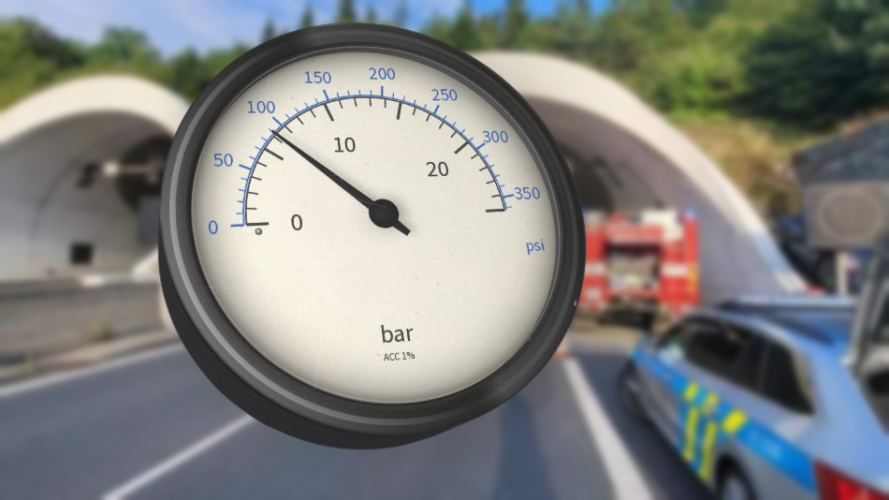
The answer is 6 bar
